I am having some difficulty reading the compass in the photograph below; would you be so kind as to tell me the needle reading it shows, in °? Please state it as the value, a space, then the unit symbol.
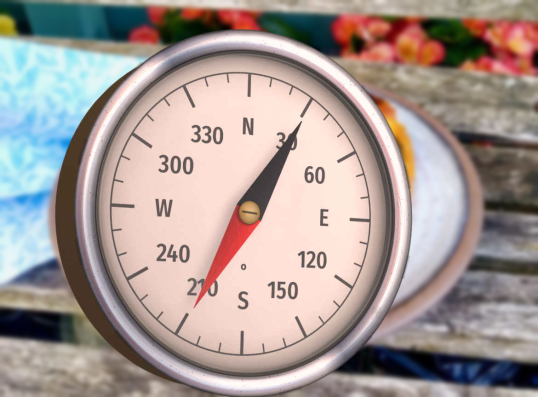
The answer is 210 °
